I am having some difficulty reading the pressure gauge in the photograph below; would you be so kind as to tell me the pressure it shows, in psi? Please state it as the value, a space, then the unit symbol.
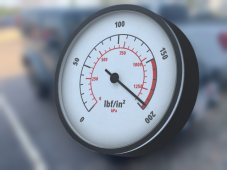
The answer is 195 psi
